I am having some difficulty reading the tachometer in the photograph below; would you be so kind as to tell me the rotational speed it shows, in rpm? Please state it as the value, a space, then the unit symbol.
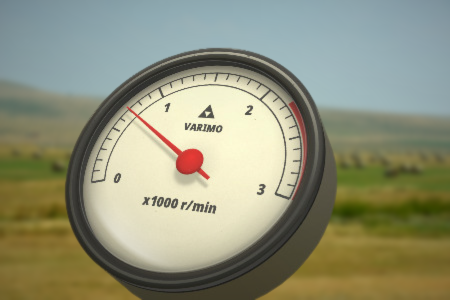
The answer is 700 rpm
